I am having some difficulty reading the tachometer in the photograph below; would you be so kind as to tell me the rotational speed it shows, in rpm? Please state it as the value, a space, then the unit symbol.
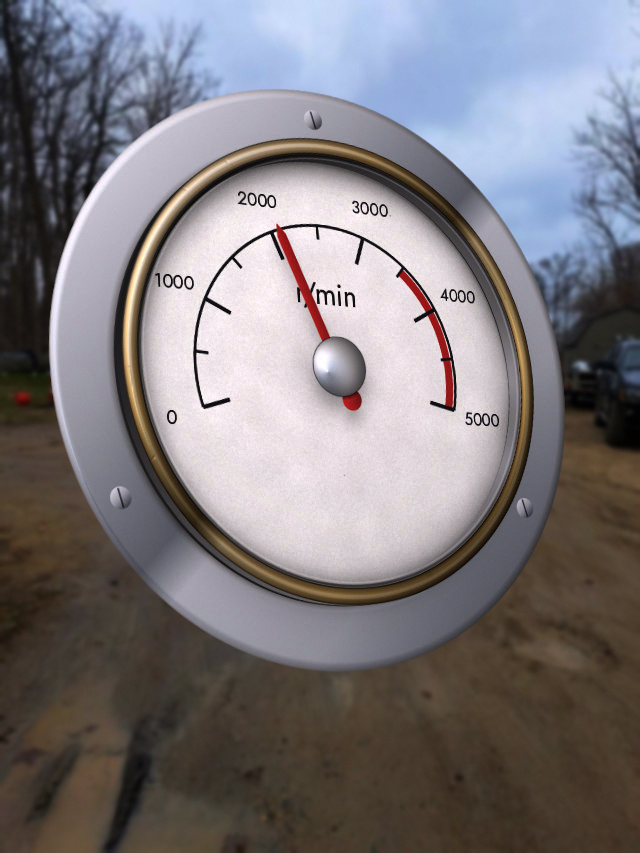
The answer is 2000 rpm
